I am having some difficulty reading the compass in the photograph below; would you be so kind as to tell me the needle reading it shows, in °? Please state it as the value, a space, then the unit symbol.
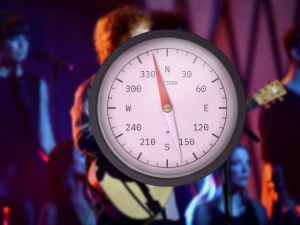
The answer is 345 °
